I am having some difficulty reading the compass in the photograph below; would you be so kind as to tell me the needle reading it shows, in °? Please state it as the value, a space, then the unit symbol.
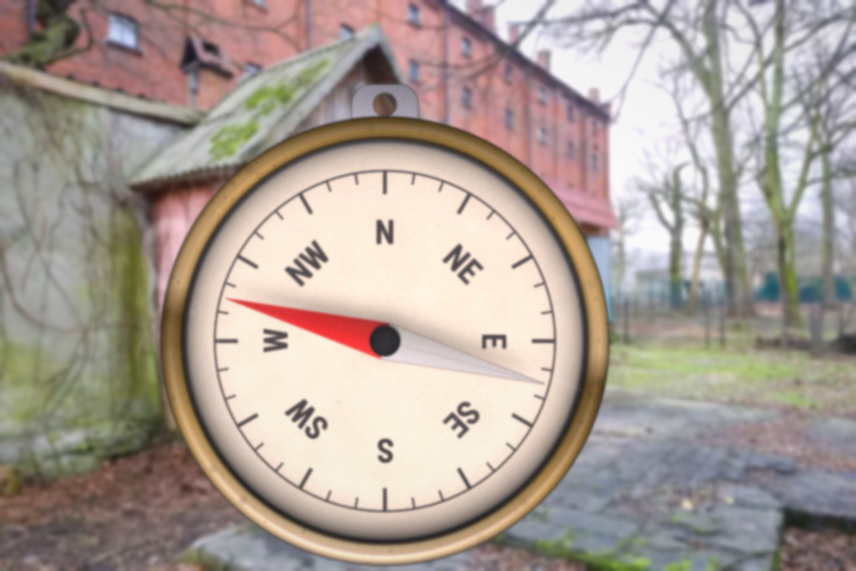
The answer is 285 °
